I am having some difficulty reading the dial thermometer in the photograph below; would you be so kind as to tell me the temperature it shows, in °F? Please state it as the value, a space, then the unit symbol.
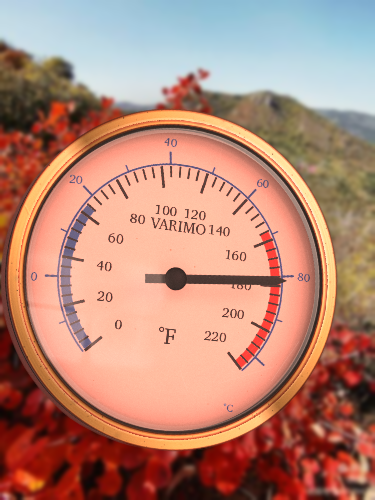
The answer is 178 °F
